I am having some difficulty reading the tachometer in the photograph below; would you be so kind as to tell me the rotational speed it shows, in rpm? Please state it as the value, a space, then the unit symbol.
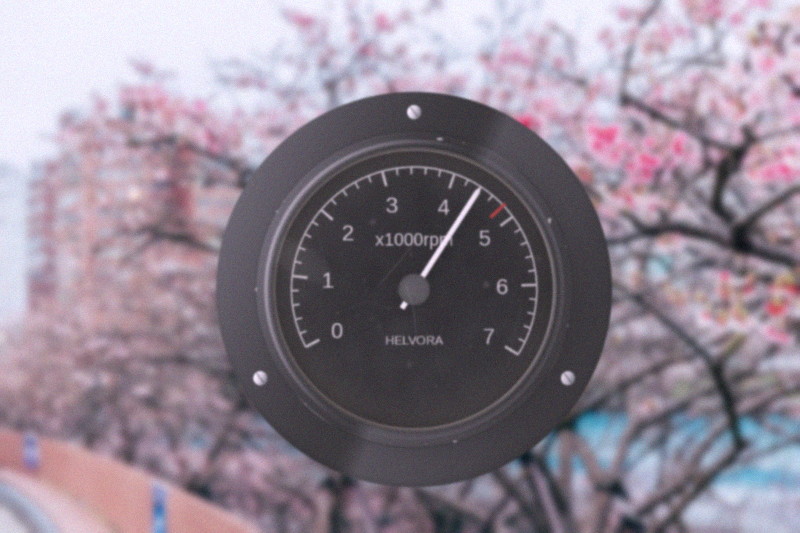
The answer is 4400 rpm
